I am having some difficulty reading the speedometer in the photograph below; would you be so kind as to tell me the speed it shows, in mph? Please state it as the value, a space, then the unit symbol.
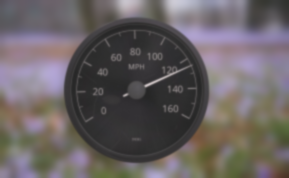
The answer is 125 mph
